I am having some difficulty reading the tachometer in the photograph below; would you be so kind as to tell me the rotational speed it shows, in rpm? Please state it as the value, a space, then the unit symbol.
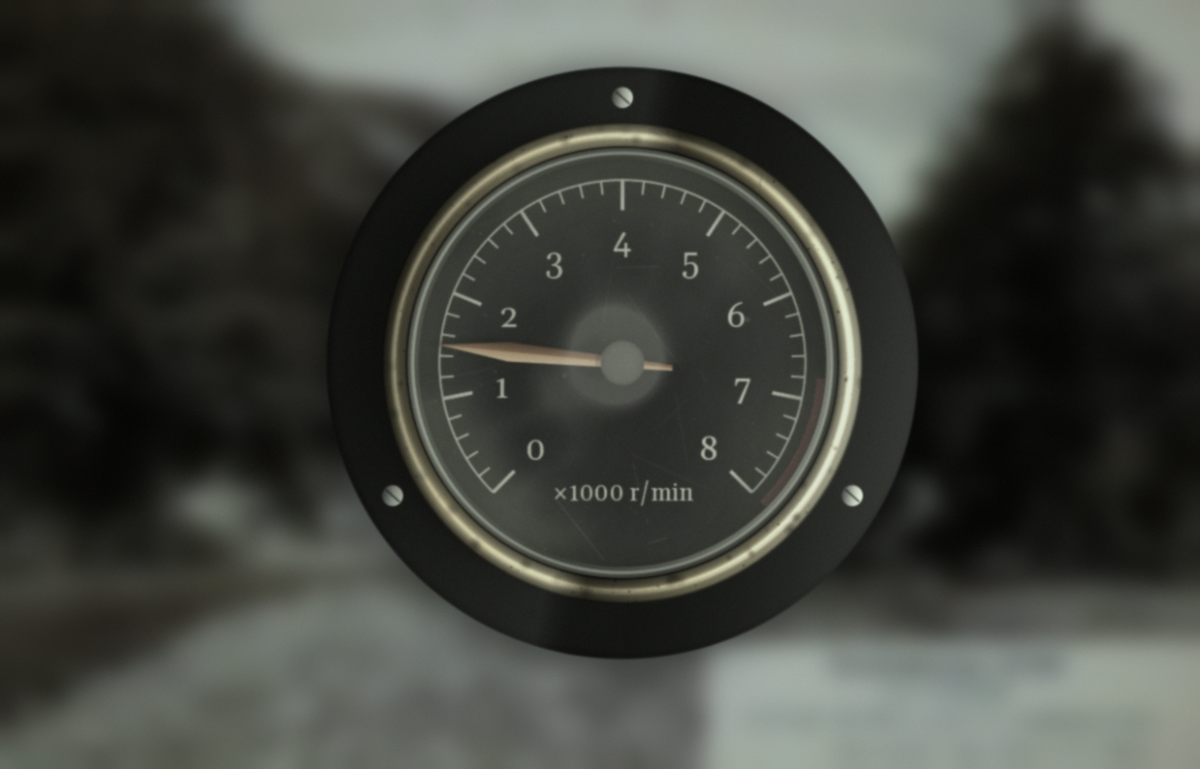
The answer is 1500 rpm
